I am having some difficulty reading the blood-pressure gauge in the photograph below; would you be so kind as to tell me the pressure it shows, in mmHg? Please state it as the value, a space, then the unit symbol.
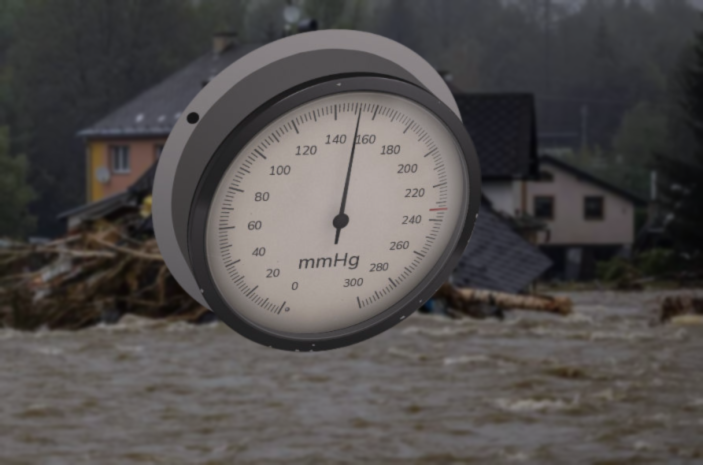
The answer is 150 mmHg
